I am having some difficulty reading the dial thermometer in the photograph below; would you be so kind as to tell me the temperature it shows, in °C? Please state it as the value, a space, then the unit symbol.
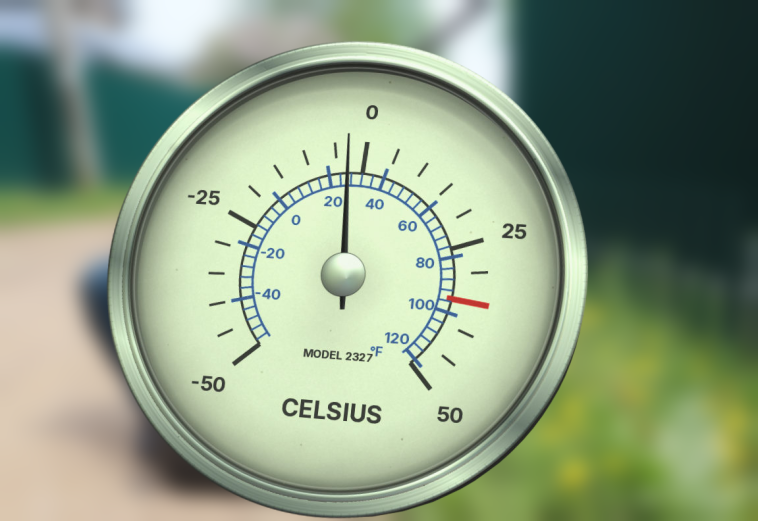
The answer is -2.5 °C
